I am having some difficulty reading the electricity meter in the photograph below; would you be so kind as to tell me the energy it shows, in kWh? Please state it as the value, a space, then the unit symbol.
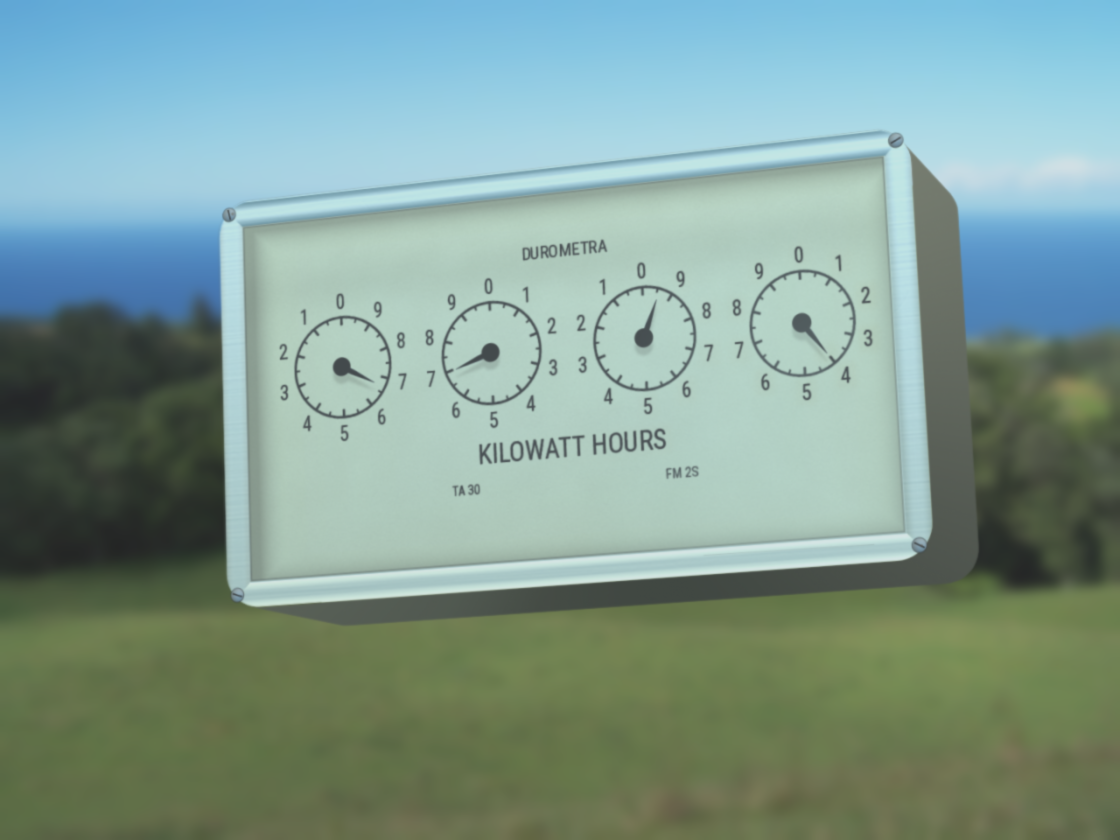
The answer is 6694 kWh
